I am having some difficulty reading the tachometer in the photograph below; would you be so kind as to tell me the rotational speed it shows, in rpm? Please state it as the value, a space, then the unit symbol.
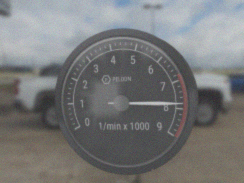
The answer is 7800 rpm
